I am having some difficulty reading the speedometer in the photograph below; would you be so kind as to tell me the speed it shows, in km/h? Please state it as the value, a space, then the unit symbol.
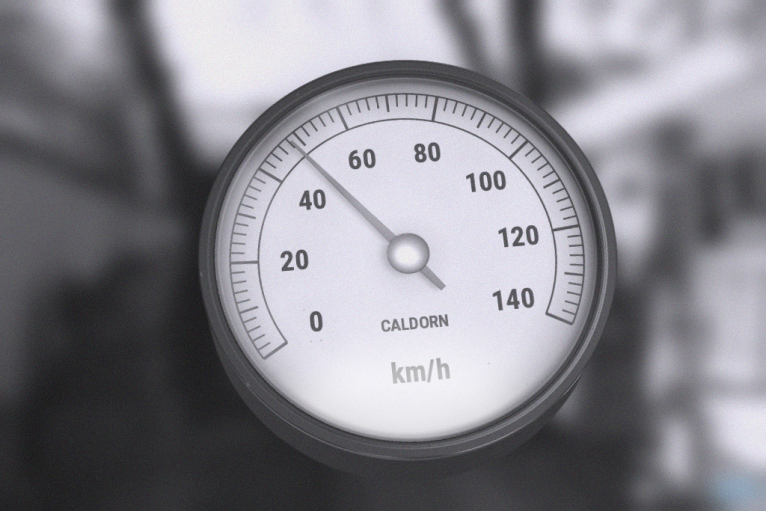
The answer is 48 km/h
